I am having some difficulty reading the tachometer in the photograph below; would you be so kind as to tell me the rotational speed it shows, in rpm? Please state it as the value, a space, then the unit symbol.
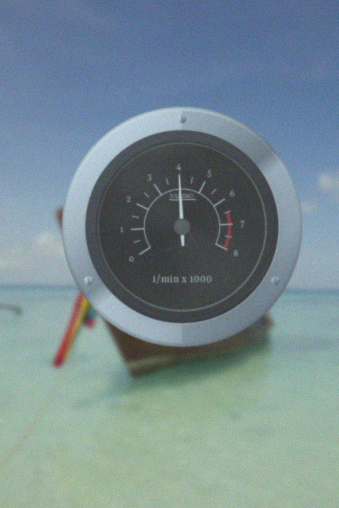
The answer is 4000 rpm
